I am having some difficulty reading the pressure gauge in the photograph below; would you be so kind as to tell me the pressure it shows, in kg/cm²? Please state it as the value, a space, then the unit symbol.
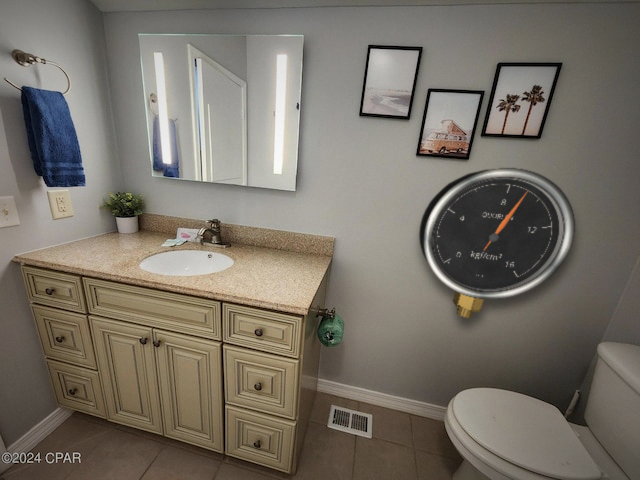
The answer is 9 kg/cm²
